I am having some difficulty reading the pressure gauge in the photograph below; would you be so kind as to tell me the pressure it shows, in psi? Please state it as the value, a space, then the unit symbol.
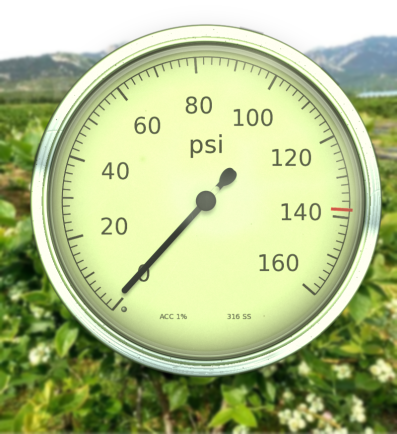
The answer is 1 psi
